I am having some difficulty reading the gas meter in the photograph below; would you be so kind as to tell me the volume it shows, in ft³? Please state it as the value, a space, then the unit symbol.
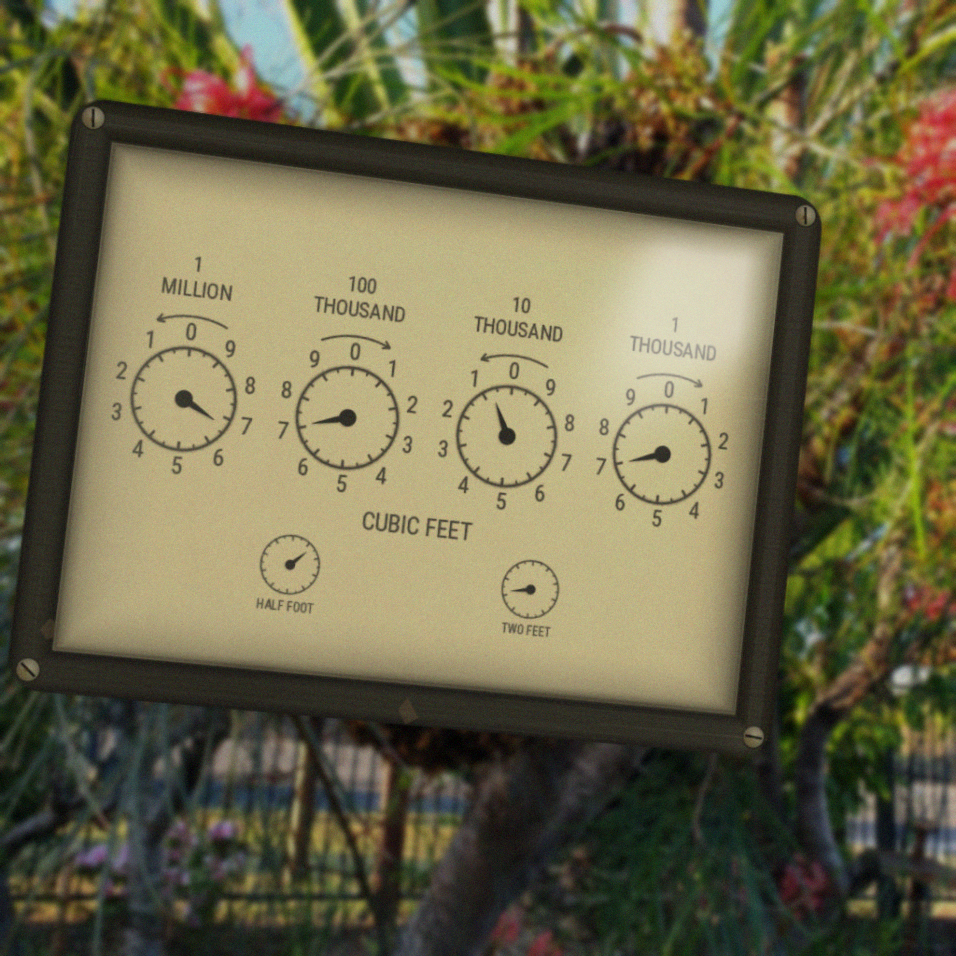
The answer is 670700 ft³
